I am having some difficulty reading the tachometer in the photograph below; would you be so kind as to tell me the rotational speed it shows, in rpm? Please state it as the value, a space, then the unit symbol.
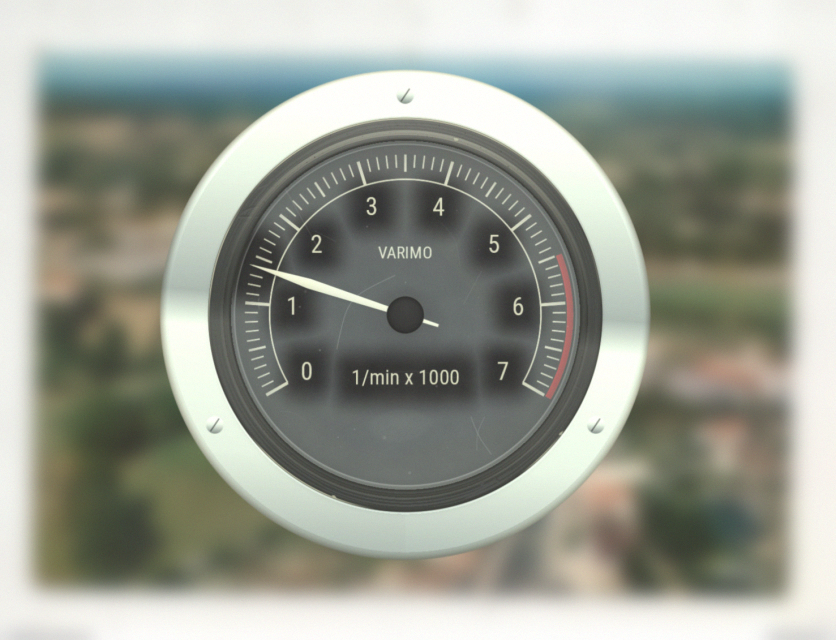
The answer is 1400 rpm
